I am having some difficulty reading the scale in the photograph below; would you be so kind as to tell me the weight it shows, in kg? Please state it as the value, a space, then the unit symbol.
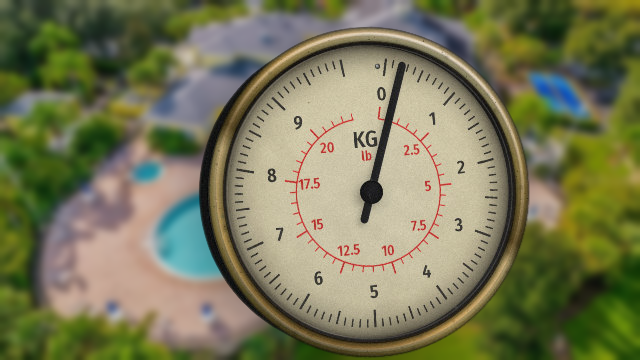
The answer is 0.2 kg
